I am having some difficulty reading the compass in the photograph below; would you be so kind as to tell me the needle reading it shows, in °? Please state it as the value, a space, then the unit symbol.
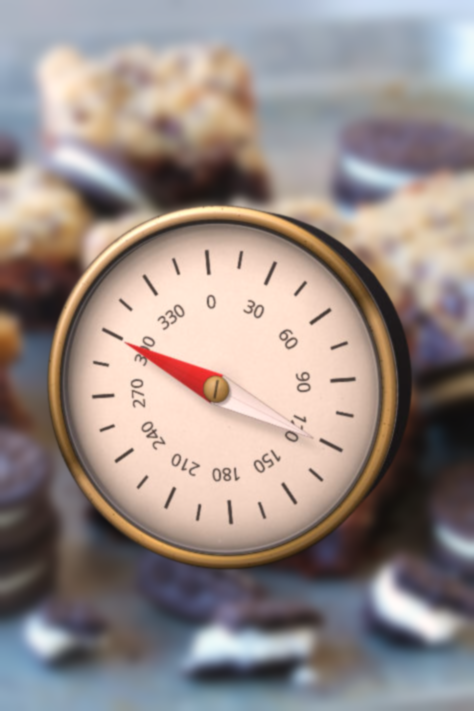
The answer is 300 °
